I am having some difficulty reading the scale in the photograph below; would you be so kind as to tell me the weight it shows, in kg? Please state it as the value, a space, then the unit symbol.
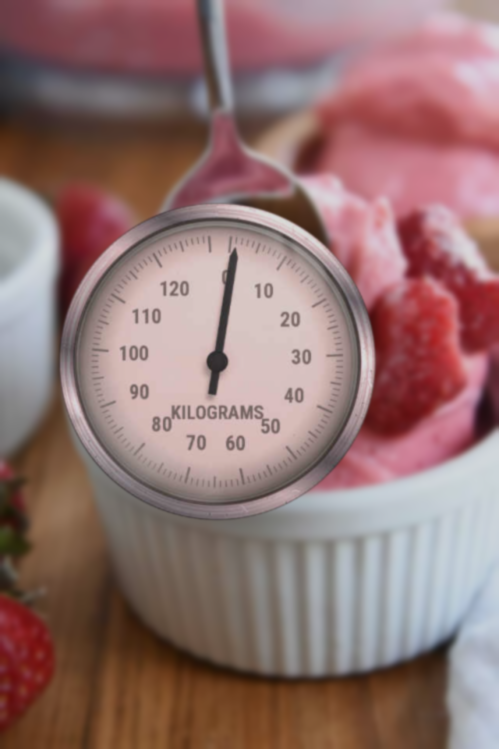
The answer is 1 kg
